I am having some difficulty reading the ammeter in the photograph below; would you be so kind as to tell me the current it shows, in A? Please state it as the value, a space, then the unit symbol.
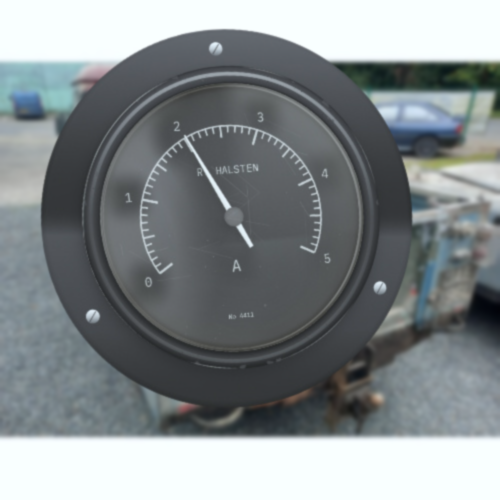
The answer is 2 A
